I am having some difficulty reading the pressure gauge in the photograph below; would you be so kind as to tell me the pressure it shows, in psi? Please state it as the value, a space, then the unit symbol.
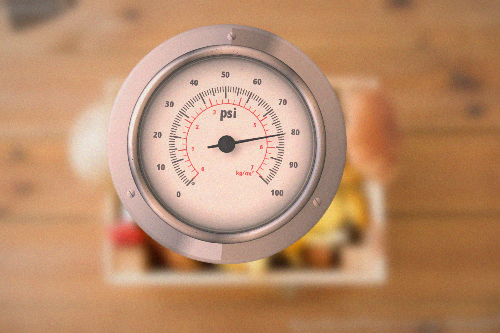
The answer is 80 psi
